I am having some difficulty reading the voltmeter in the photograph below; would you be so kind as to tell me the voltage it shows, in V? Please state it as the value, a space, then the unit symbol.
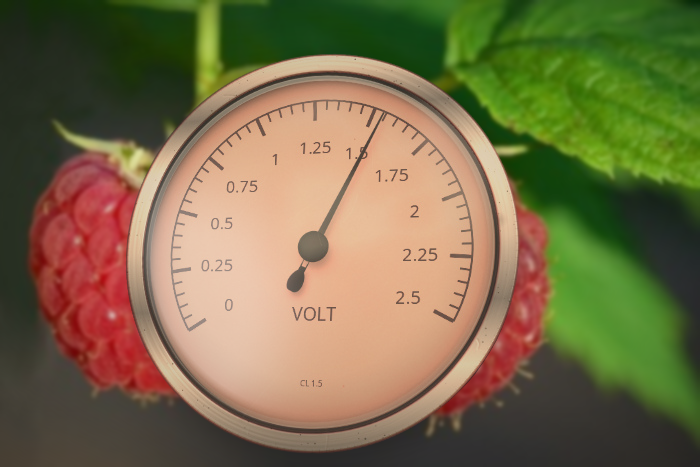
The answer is 1.55 V
